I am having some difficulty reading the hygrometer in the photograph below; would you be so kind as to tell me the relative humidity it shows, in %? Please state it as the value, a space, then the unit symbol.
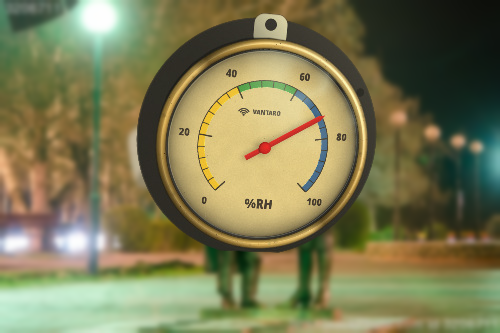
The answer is 72 %
